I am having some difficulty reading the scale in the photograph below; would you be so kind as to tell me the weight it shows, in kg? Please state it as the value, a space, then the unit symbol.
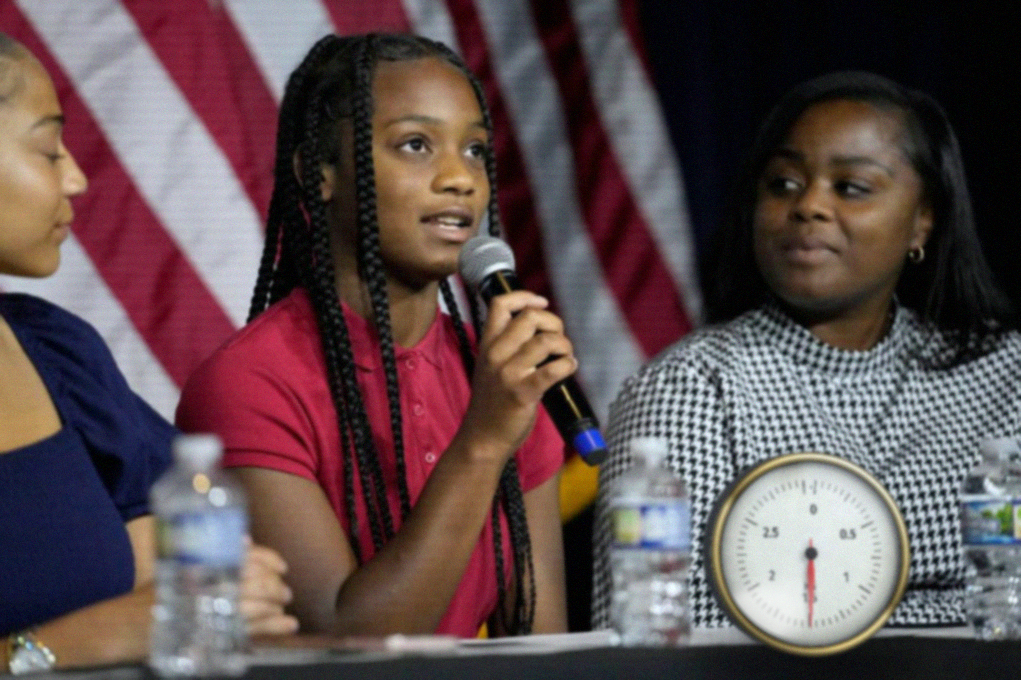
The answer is 1.5 kg
